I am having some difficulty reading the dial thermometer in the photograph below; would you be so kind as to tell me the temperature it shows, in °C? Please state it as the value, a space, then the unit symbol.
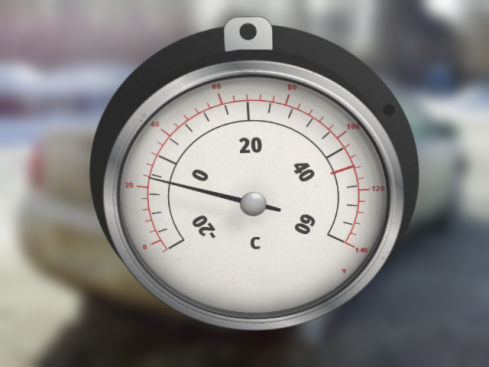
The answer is -4 °C
